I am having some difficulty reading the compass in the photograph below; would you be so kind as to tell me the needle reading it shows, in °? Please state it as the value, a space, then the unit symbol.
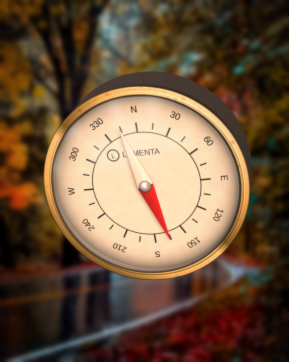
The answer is 165 °
